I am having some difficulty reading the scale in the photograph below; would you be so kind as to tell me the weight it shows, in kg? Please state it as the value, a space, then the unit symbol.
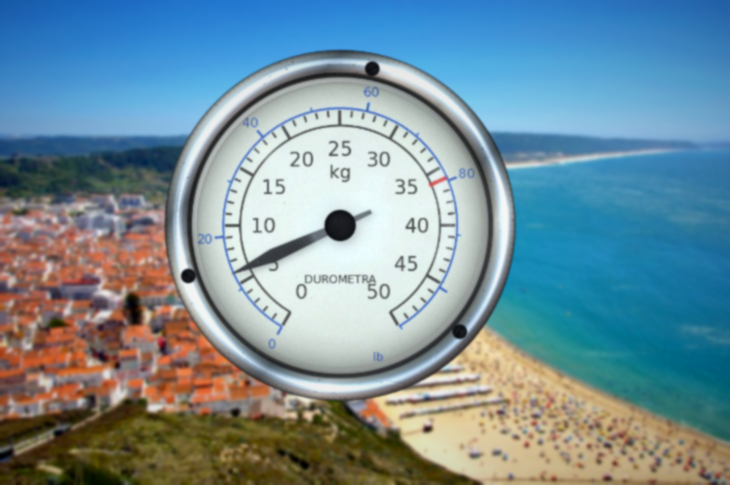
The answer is 6 kg
